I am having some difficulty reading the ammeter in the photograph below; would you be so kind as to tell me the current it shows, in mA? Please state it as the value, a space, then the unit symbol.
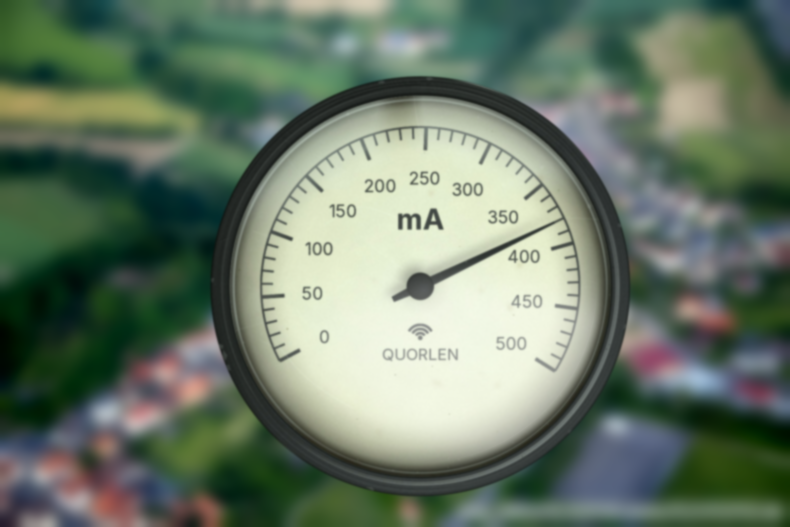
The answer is 380 mA
